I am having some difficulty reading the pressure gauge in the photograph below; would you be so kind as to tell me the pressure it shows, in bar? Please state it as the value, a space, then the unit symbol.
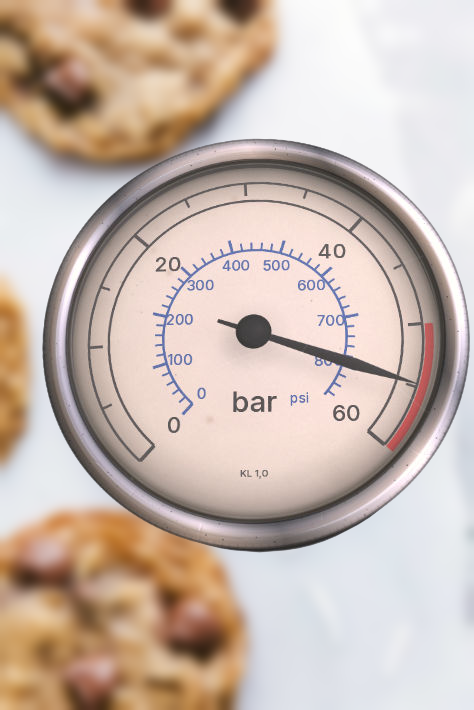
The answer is 55 bar
